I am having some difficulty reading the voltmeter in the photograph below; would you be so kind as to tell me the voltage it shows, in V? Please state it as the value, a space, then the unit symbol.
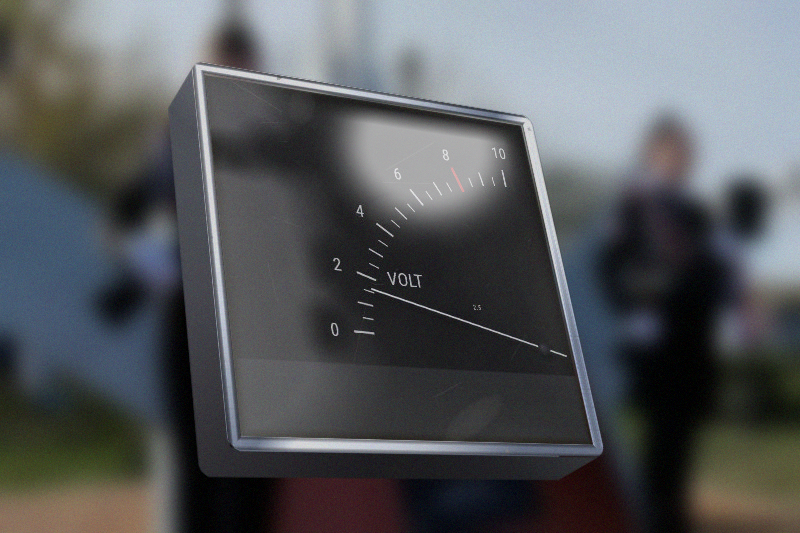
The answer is 1.5 V
